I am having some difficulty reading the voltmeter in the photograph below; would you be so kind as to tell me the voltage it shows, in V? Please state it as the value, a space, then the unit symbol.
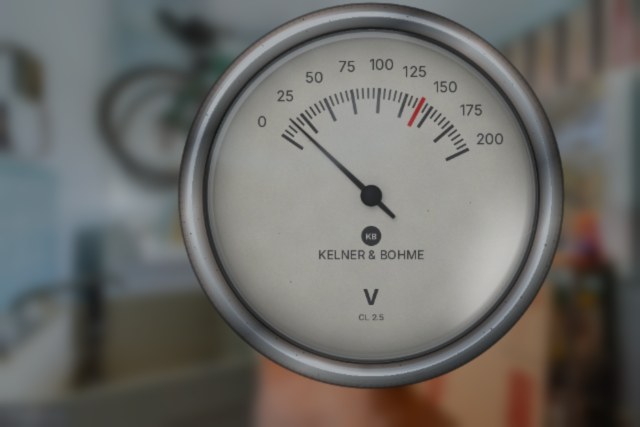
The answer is 15 V
